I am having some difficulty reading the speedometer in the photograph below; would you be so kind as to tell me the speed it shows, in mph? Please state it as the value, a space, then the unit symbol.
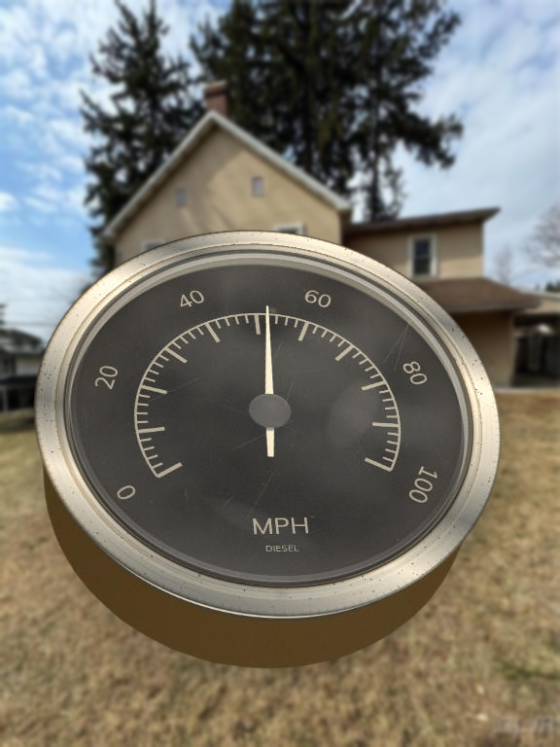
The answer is 52 mph
